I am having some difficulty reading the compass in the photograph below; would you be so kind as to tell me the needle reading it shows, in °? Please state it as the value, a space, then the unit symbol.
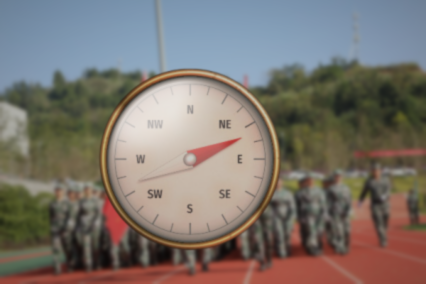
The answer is 67.5 °
